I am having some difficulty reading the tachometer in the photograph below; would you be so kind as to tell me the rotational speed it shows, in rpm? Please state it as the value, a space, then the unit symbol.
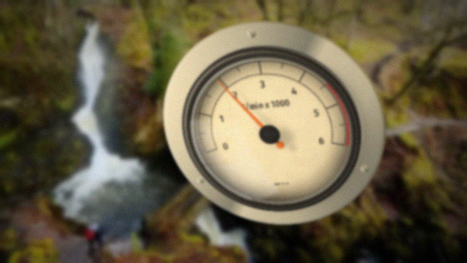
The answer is 2000 rpm
